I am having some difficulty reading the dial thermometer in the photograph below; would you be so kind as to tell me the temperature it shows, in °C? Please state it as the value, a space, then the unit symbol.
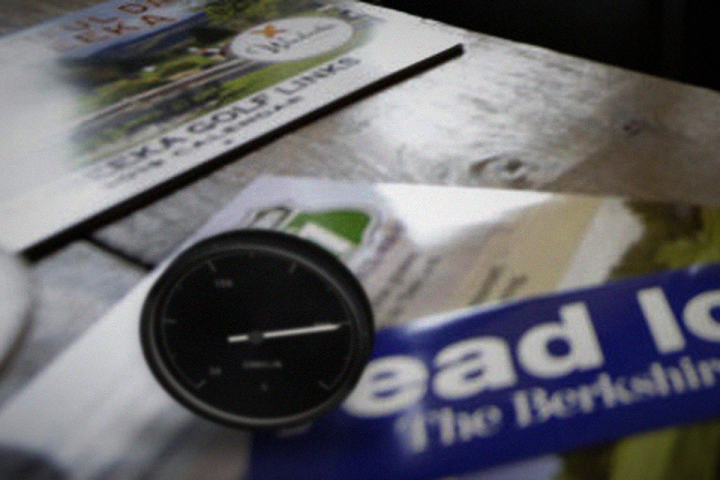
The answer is 250 °C
